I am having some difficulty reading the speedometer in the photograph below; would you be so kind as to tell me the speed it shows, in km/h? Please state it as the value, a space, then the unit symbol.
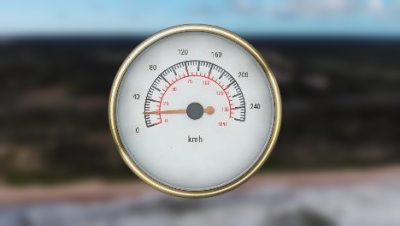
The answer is 20 km/h
